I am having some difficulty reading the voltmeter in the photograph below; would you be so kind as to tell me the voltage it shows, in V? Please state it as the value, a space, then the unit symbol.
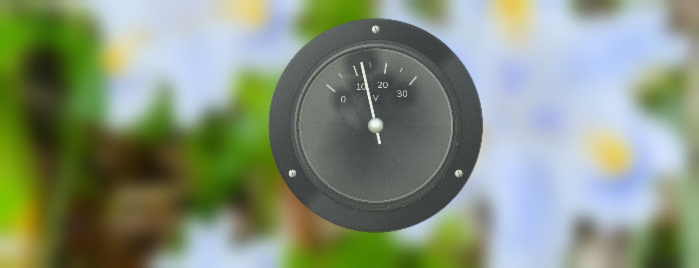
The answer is 12.5 V
